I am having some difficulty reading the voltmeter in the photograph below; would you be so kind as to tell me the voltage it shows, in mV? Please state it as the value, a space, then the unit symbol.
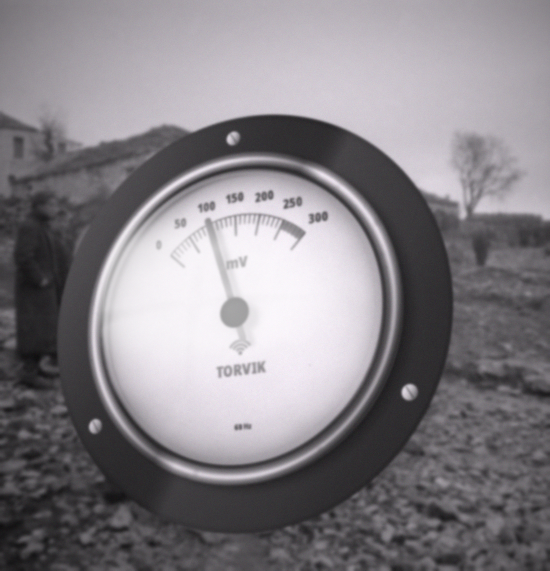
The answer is 100 mV
